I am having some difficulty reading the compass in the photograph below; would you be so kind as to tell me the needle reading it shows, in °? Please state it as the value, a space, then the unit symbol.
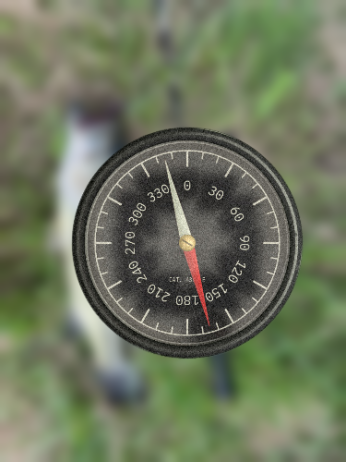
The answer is 165 °
